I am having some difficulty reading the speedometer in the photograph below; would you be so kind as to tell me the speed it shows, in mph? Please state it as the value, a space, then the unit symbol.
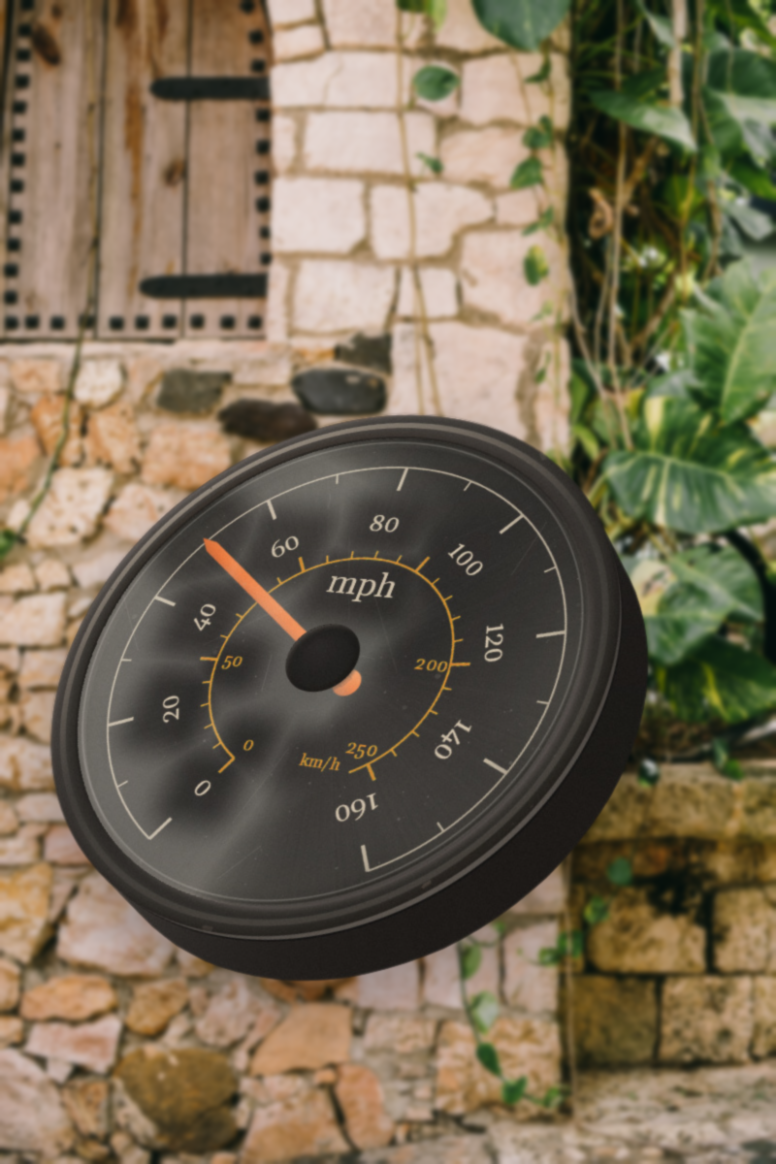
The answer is 50 mph
